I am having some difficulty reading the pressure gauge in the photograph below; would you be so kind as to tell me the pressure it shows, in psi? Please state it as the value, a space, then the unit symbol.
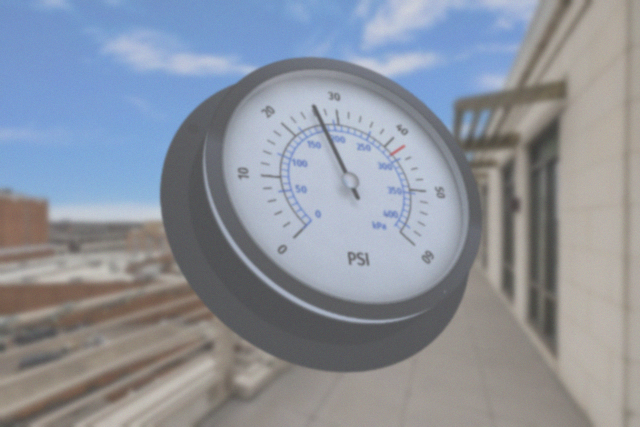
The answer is 26 psi
